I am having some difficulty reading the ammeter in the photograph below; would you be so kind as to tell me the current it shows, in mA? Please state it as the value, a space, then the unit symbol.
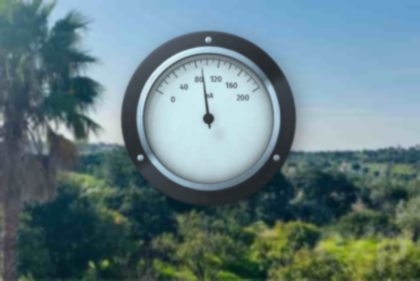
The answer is 90 mA
